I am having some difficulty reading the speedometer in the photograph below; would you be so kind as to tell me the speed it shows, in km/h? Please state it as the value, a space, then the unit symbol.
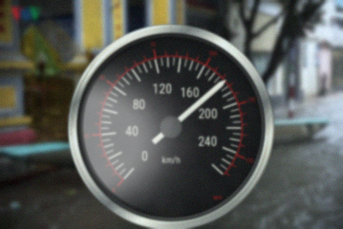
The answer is 180 km/h
